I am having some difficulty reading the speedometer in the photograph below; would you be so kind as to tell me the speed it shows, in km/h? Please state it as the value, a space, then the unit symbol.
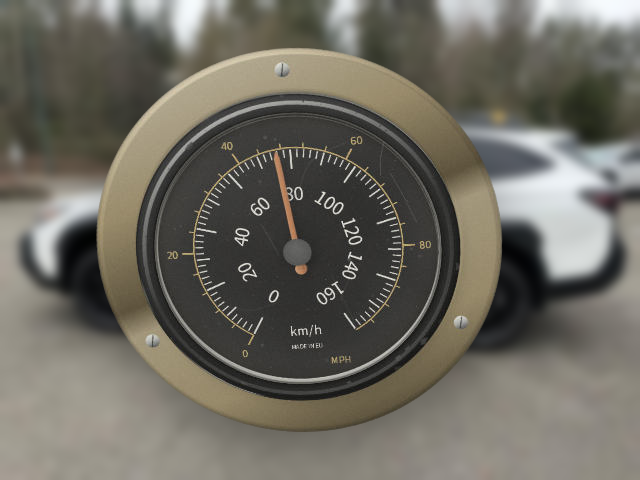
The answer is 76 km/h
